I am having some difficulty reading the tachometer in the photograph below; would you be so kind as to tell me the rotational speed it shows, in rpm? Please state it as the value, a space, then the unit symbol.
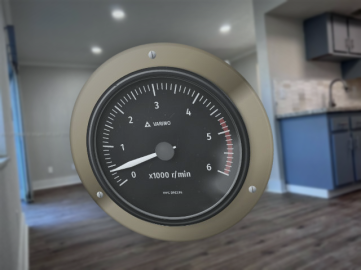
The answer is 400 rpm
